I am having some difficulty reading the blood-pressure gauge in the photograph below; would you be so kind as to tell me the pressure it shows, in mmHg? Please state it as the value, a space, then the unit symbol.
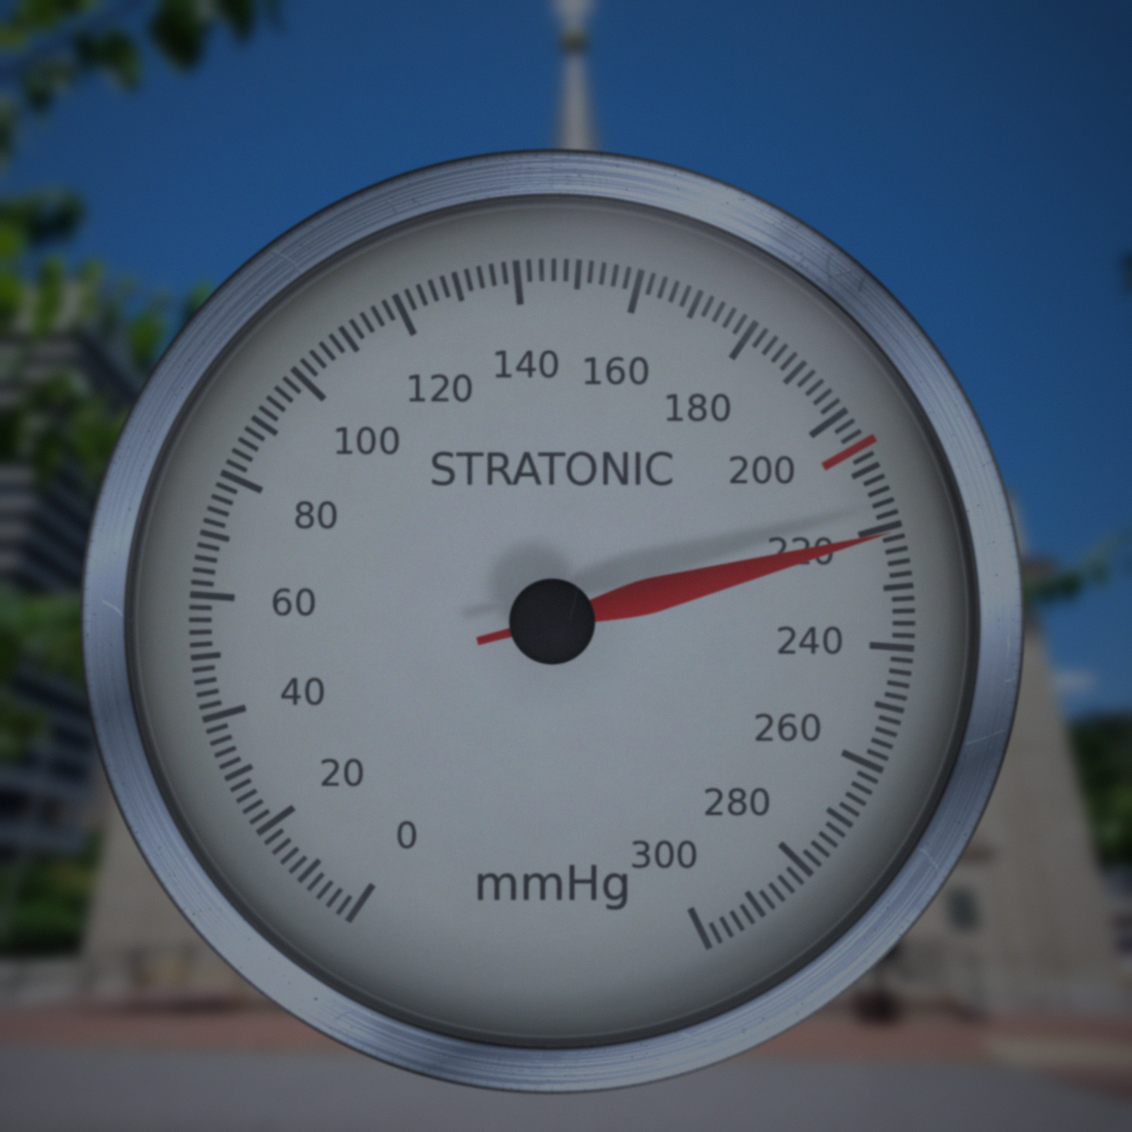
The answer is 221 mmHg
